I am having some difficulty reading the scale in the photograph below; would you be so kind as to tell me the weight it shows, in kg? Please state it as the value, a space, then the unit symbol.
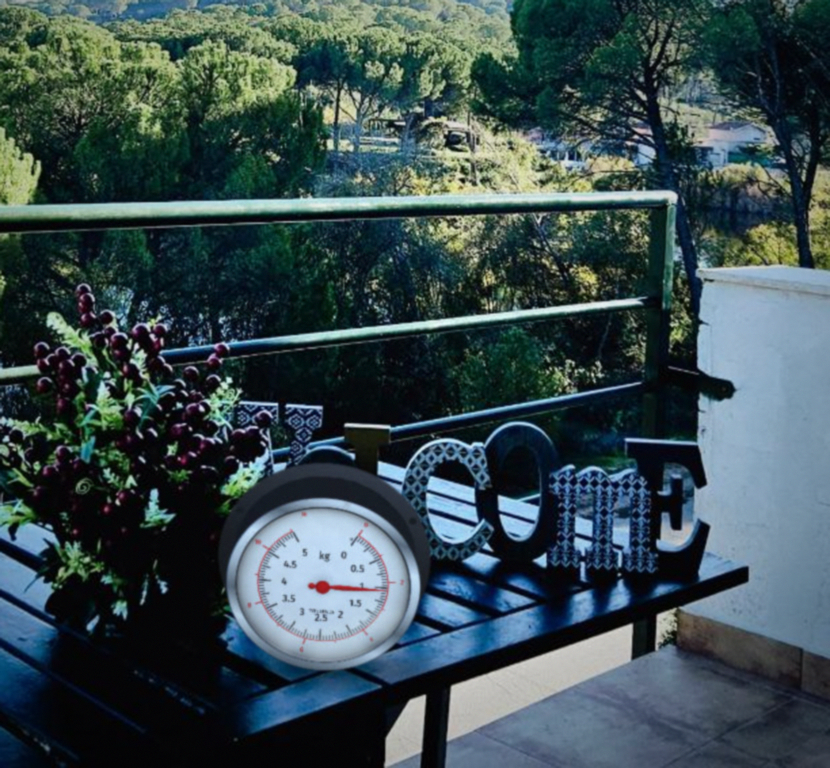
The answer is 1 kg
